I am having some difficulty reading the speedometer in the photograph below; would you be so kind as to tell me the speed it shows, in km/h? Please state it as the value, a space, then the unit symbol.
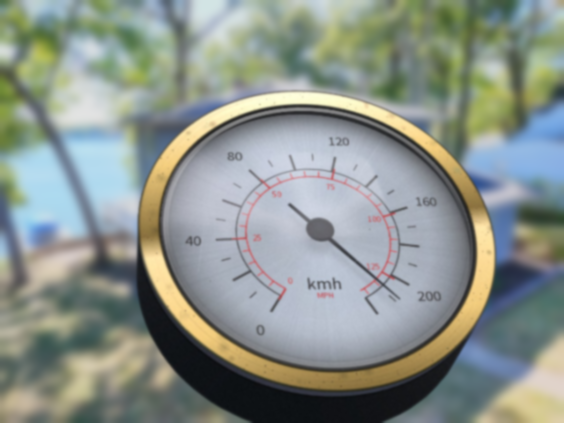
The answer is 210 km/h
